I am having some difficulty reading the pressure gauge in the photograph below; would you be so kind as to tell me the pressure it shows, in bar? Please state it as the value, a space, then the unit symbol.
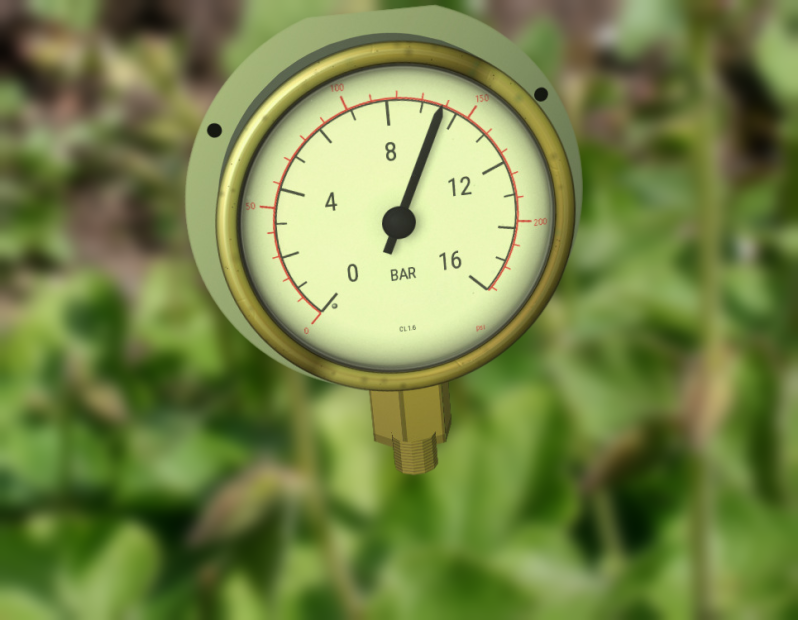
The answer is 9.5 bar
